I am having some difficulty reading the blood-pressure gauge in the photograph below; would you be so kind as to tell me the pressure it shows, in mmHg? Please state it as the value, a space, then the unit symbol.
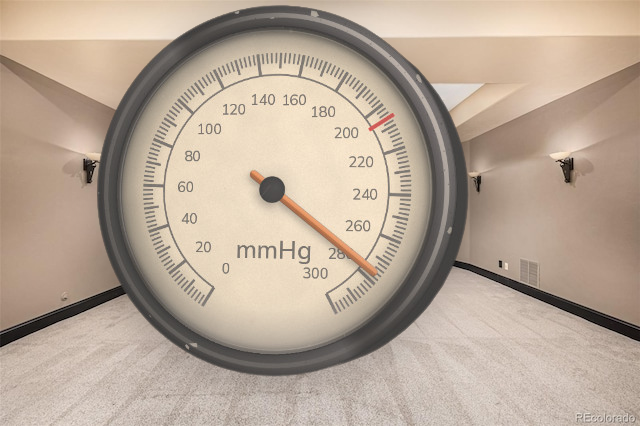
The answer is 276 mmHg
